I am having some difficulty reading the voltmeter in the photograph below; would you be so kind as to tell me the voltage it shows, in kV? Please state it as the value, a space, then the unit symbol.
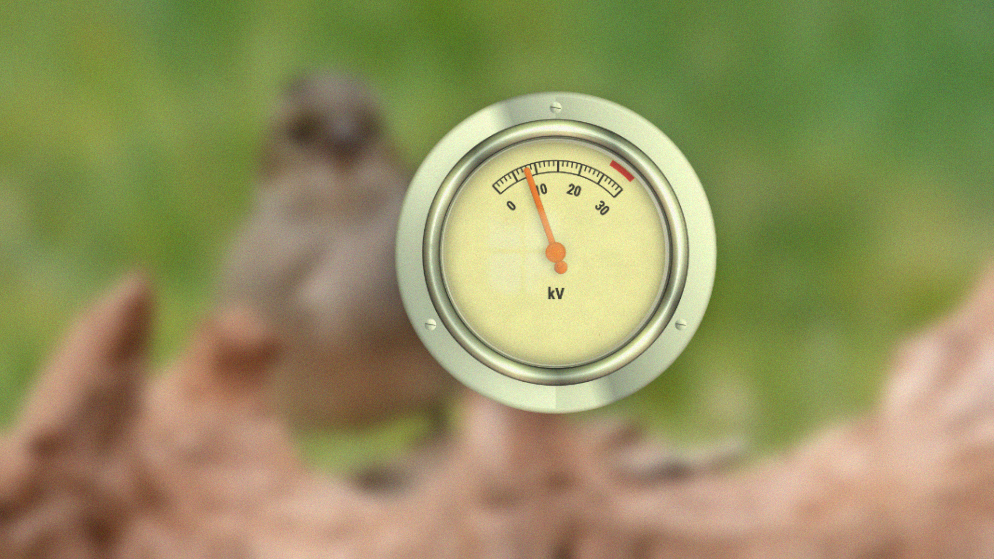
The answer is 8 kV
